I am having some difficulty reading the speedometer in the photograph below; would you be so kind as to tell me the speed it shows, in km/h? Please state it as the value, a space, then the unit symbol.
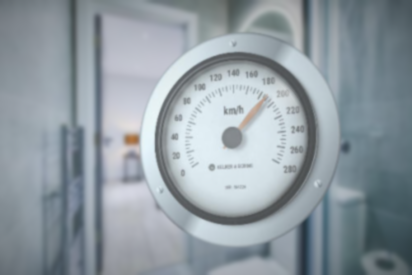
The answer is 190 km/h
